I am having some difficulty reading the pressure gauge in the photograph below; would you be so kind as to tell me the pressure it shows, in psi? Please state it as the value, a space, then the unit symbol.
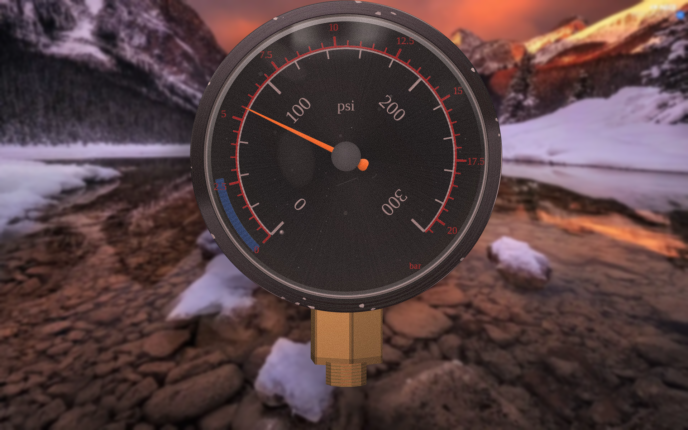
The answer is 80 psi
